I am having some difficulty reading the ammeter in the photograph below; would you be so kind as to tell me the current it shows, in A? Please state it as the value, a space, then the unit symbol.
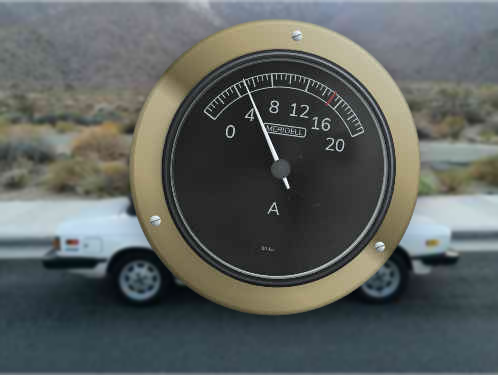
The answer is 5 A
